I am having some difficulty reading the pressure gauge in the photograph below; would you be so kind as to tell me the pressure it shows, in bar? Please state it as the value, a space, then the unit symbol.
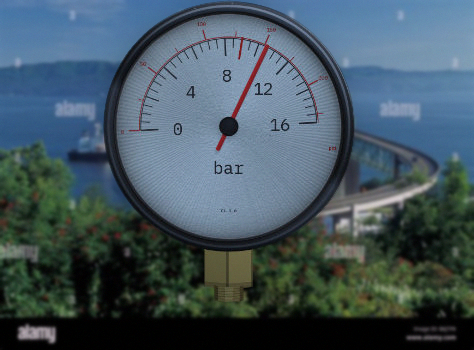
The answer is 10.5 bar
